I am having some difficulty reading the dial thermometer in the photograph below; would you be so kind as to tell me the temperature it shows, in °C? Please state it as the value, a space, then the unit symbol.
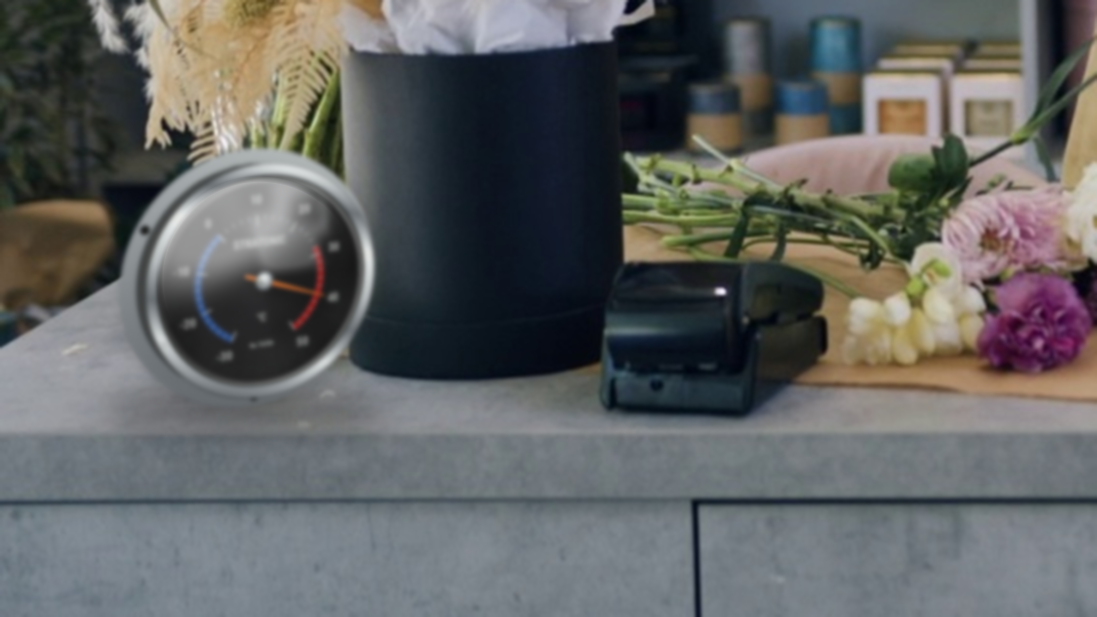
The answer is 40 °C
